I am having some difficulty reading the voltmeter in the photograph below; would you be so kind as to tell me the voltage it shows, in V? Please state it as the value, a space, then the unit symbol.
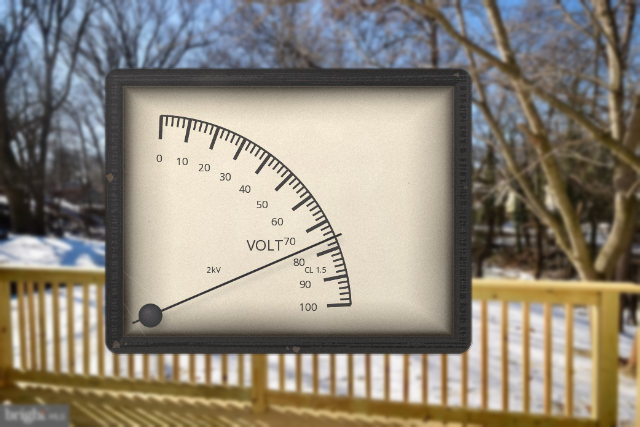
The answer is 76 V
